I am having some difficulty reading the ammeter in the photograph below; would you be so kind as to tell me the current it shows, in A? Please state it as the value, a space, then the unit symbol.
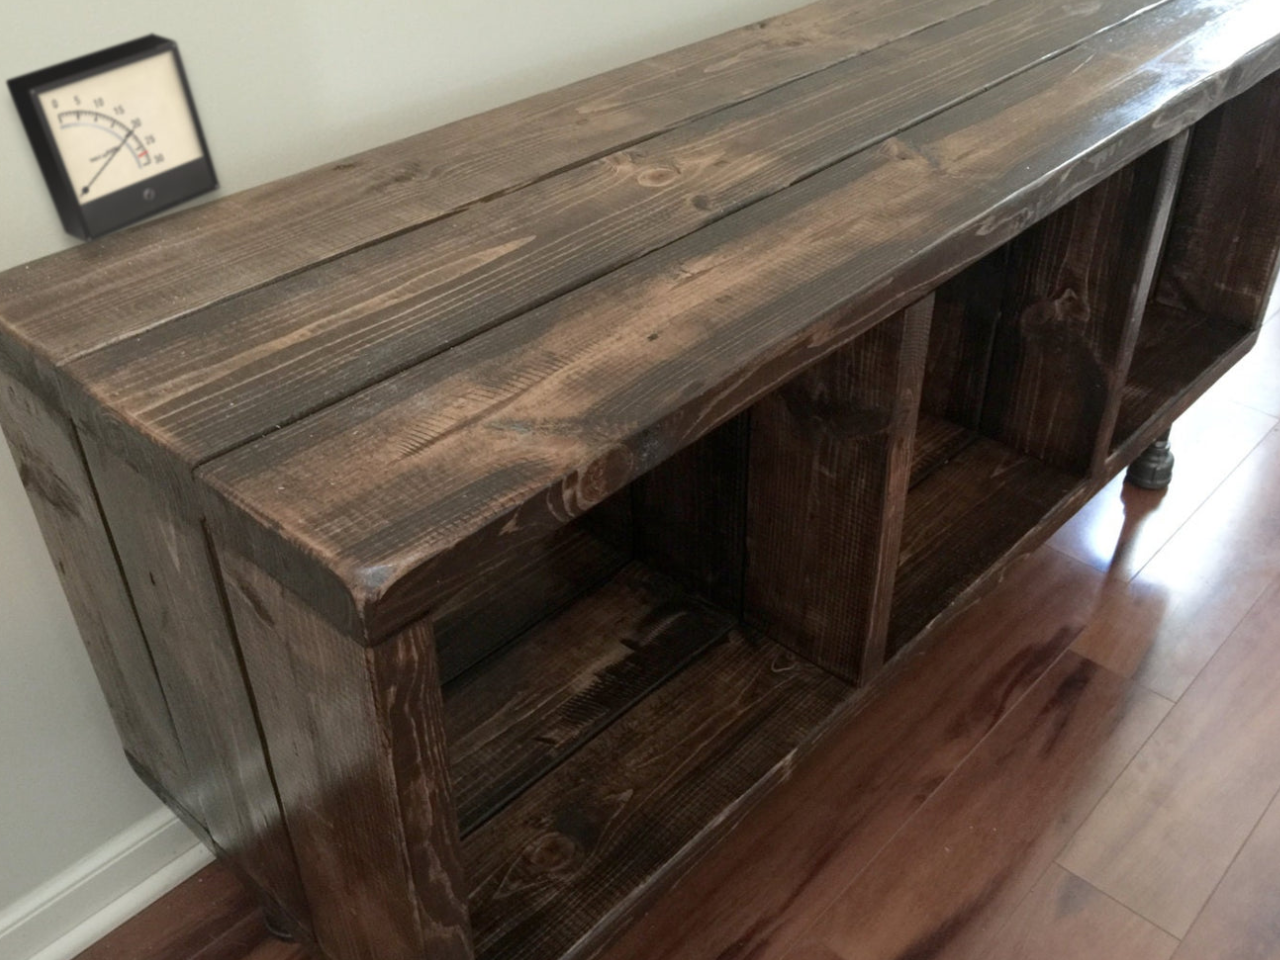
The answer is 20 A
